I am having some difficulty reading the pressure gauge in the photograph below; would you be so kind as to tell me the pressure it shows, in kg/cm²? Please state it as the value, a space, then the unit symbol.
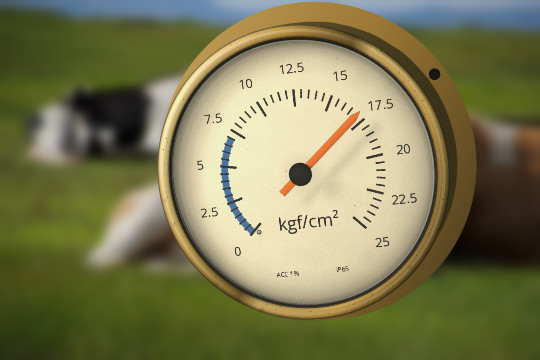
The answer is 17 kg/cm²
